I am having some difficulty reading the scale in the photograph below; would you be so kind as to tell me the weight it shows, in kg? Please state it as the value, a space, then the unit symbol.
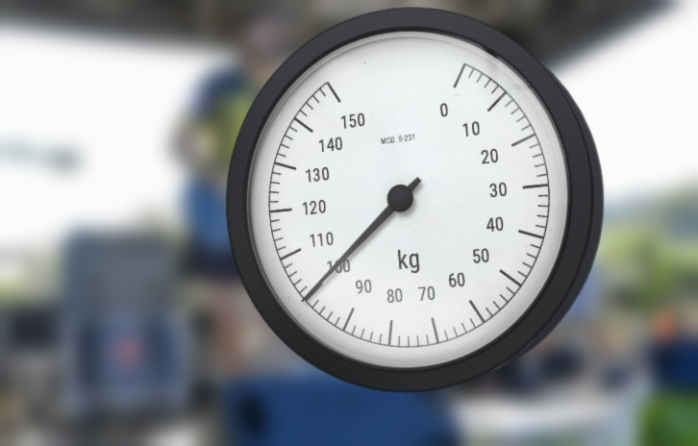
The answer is 100 kg
